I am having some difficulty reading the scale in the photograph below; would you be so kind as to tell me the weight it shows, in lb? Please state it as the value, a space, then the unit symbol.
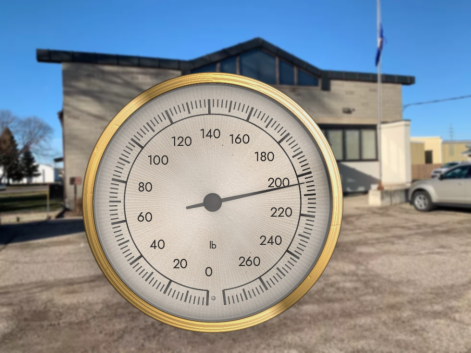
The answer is 204 lb
